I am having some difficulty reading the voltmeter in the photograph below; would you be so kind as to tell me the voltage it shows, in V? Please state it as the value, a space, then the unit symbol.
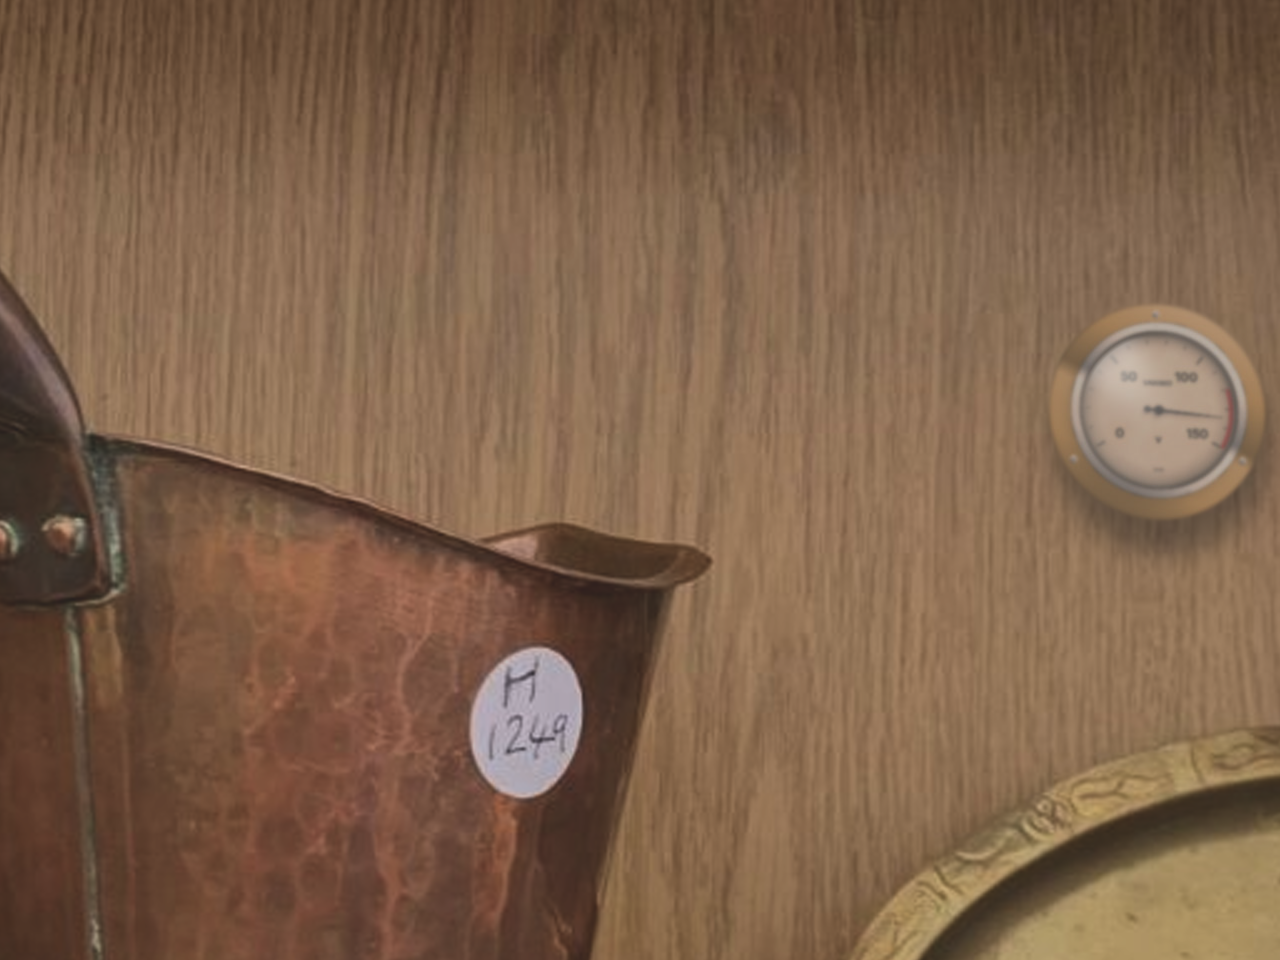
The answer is 135 V
